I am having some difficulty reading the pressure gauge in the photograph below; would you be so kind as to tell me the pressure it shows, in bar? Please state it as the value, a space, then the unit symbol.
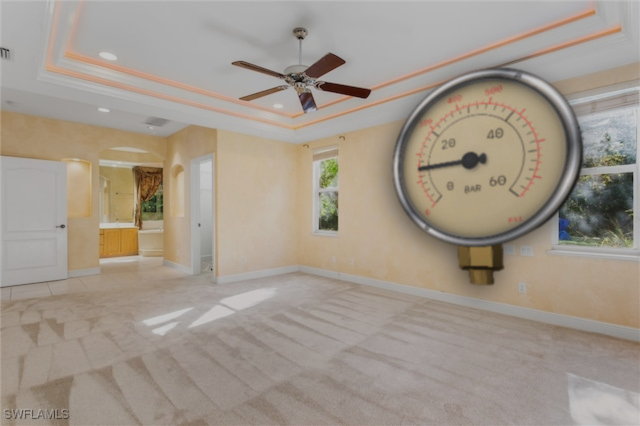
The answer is 10 bar
